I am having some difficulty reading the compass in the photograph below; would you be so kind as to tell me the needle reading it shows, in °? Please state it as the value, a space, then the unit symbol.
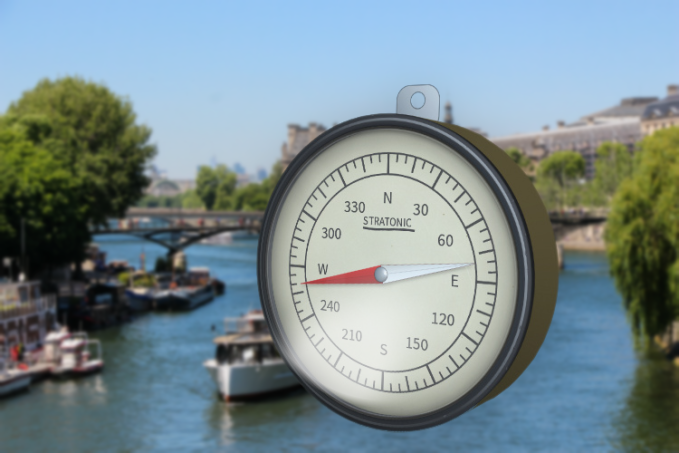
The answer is 260 °
